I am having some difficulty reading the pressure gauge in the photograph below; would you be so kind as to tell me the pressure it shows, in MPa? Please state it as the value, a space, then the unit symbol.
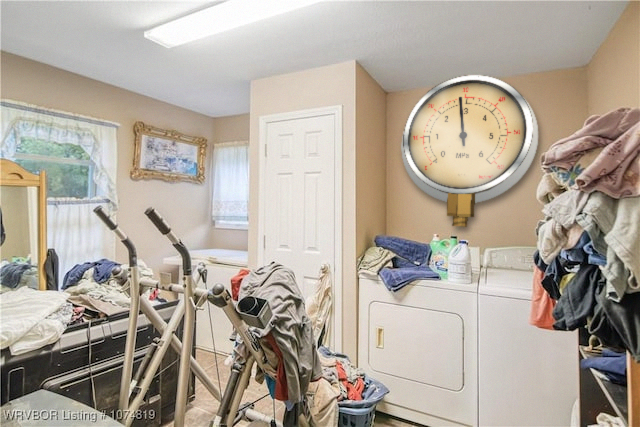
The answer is 2.8 MPa
